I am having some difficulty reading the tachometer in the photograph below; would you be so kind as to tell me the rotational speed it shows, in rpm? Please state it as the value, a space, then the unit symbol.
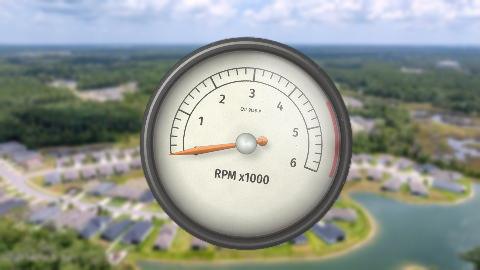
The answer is 0 rpm
